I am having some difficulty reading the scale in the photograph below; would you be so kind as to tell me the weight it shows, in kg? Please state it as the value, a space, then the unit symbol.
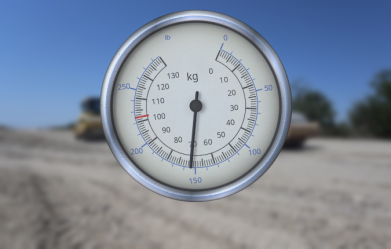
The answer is 70 kg
